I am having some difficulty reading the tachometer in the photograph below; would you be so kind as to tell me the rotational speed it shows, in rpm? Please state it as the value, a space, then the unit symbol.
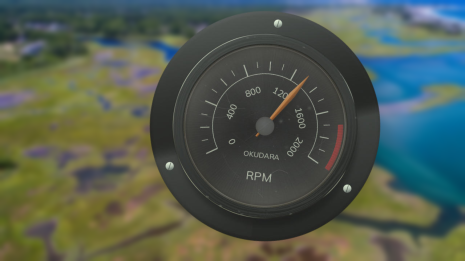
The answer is 1300 rpm
